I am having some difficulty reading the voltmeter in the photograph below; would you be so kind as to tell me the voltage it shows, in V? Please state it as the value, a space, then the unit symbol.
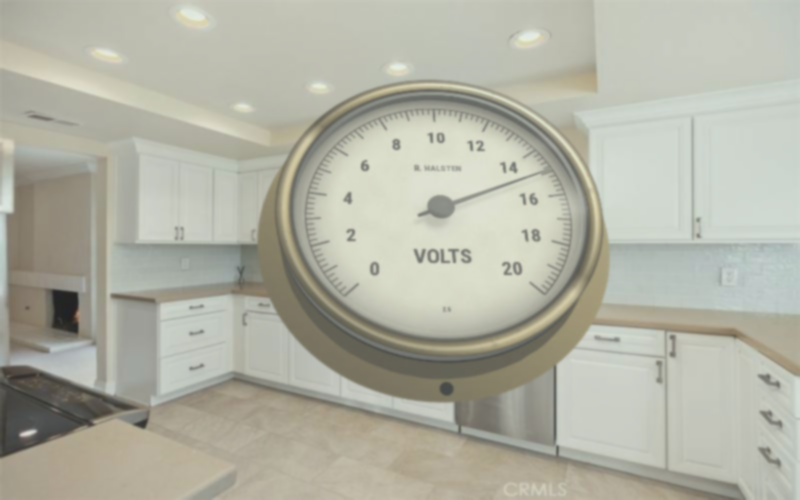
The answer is 15 V
